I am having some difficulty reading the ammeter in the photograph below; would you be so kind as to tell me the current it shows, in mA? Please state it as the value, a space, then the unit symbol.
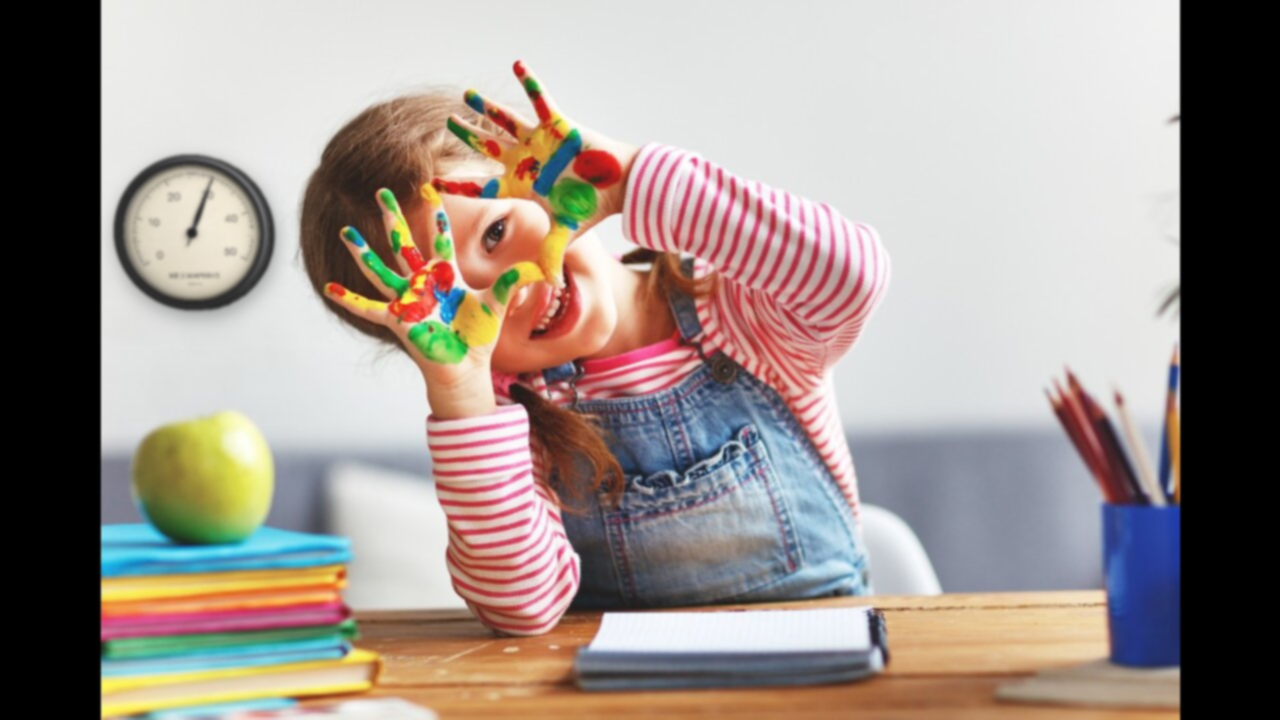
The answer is 30 mA
